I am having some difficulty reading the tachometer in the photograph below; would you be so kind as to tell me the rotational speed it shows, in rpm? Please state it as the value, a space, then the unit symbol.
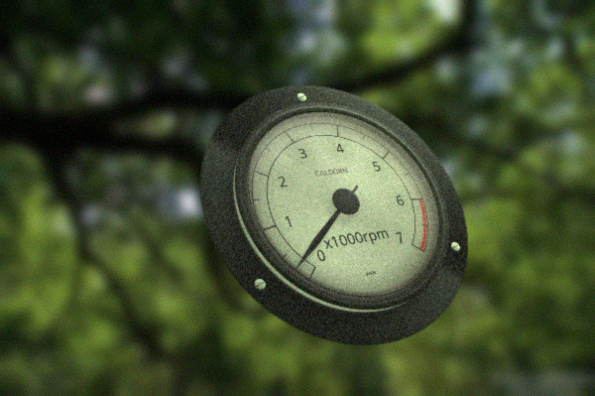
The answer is 250 rpm
